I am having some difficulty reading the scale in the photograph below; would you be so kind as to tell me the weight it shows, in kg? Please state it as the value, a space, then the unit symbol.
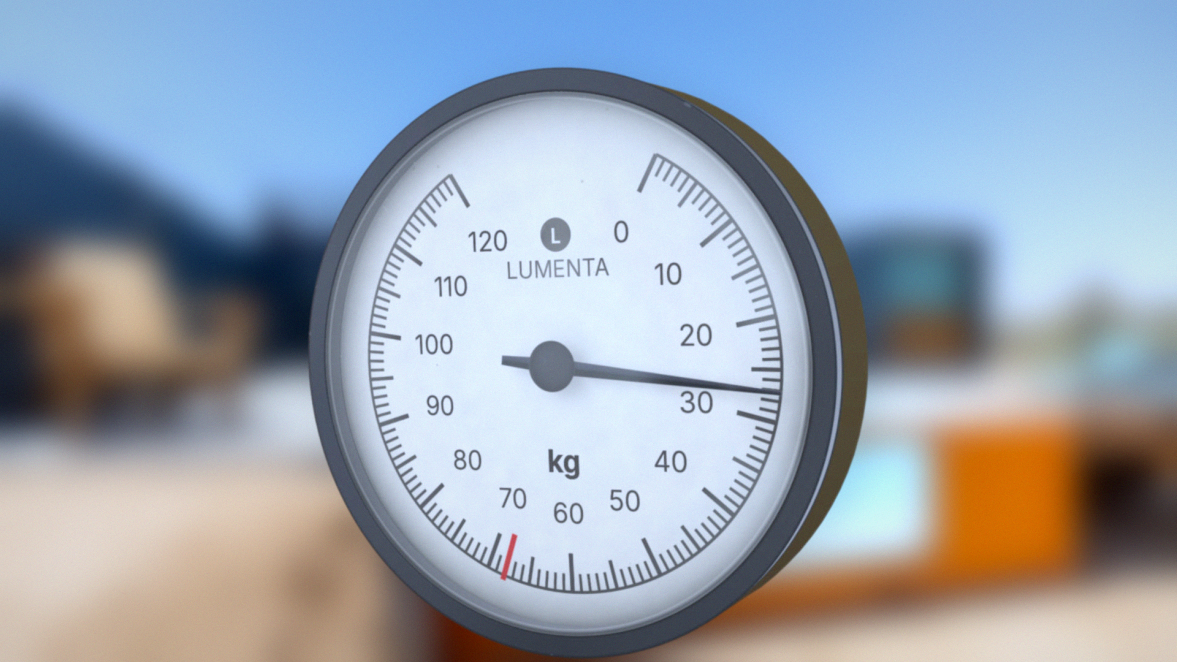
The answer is 27 kg
